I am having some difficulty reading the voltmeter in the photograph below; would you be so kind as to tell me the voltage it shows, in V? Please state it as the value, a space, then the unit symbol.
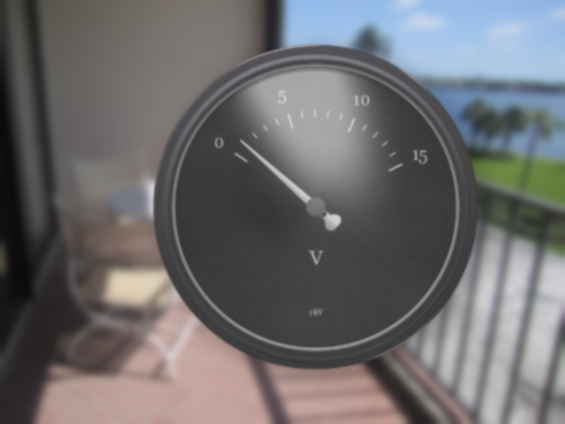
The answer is 1 V
